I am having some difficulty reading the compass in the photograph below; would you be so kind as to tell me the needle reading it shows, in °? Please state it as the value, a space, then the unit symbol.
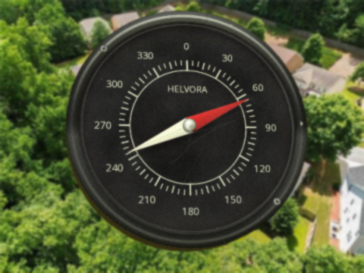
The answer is 65 °
